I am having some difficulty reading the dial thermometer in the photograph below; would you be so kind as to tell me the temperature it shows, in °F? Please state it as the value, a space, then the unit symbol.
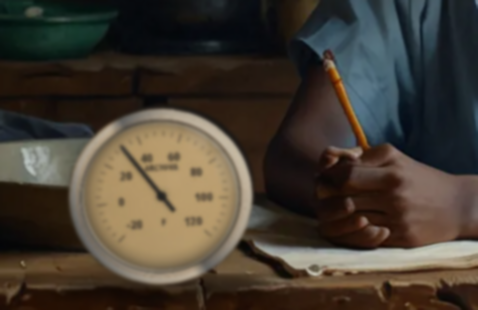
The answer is 32 °F
